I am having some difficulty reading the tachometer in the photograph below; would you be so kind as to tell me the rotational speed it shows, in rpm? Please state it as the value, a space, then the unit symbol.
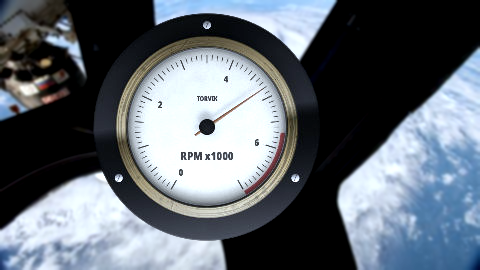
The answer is 4800 rpm
